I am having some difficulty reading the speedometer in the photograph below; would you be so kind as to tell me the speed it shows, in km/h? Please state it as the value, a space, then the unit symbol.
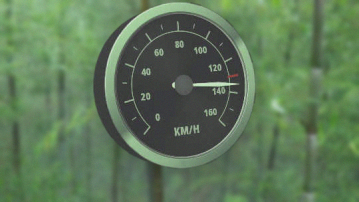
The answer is 135 km/h
